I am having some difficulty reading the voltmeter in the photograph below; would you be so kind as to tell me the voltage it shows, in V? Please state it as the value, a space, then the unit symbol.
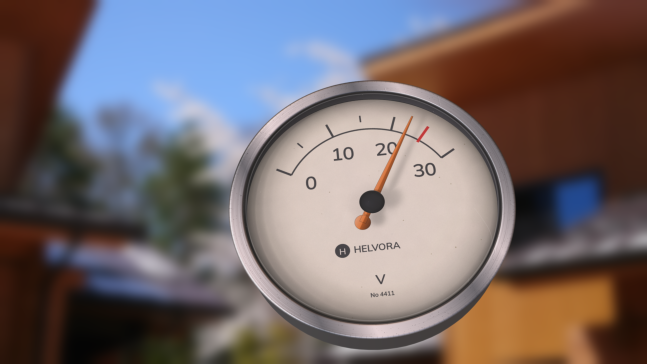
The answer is 22.5 V
